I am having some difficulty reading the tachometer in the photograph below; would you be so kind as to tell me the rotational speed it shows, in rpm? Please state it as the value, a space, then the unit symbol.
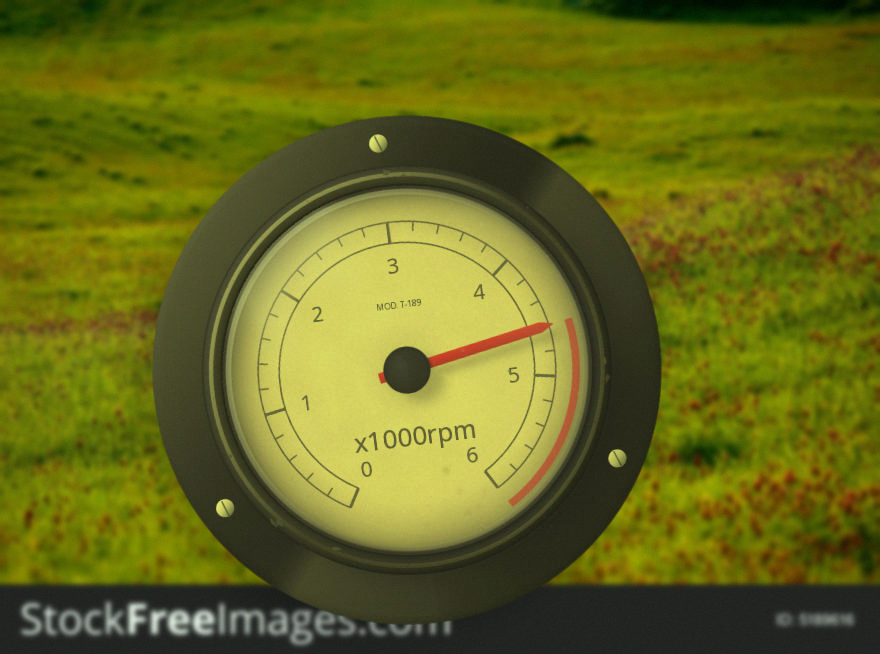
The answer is 4600 rpm
